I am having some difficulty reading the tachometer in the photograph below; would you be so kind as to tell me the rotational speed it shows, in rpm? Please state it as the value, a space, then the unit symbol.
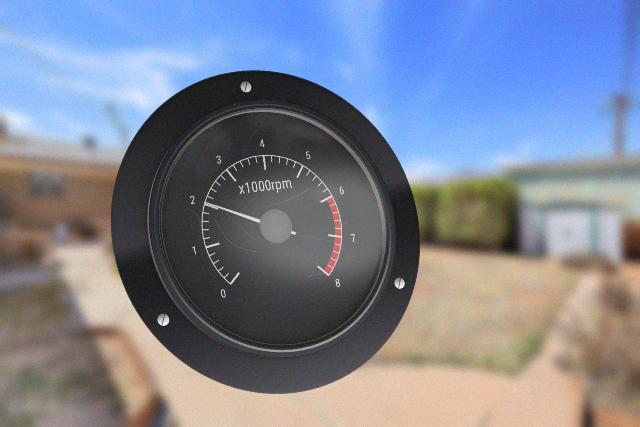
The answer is 2000 rpm
